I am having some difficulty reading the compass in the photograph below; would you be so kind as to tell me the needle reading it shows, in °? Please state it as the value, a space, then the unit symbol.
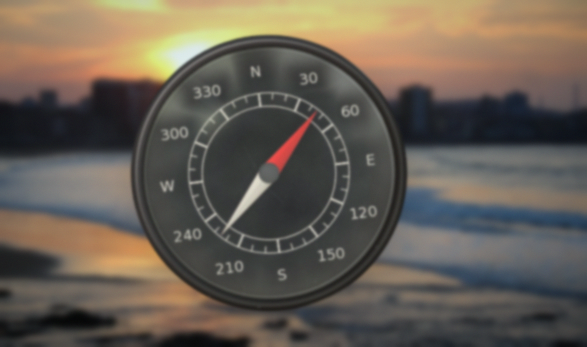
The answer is 45 °
